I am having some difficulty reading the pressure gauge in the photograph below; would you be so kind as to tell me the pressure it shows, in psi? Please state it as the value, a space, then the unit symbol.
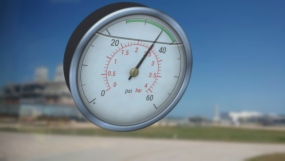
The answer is 35 psi
